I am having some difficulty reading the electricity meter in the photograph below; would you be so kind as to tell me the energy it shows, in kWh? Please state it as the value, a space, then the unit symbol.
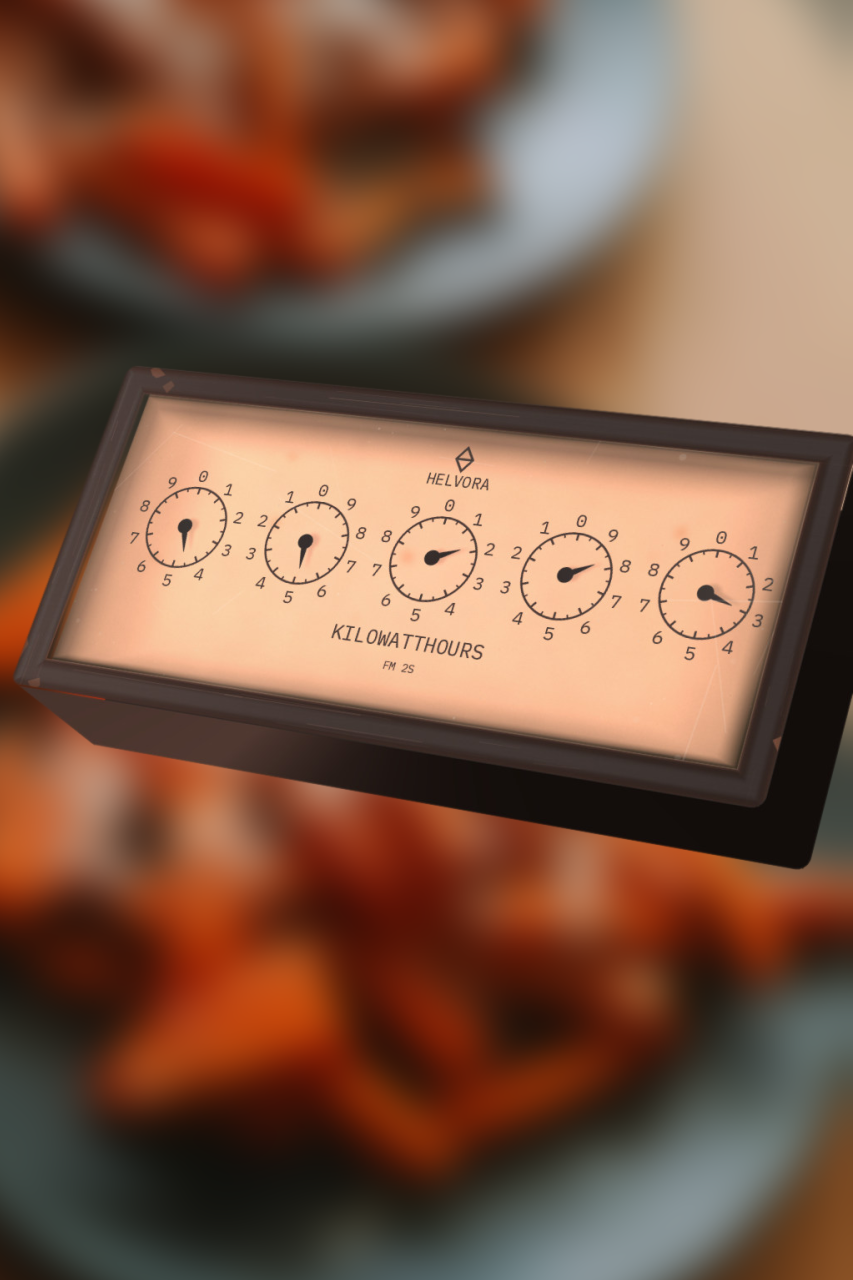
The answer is 45183 kWh
